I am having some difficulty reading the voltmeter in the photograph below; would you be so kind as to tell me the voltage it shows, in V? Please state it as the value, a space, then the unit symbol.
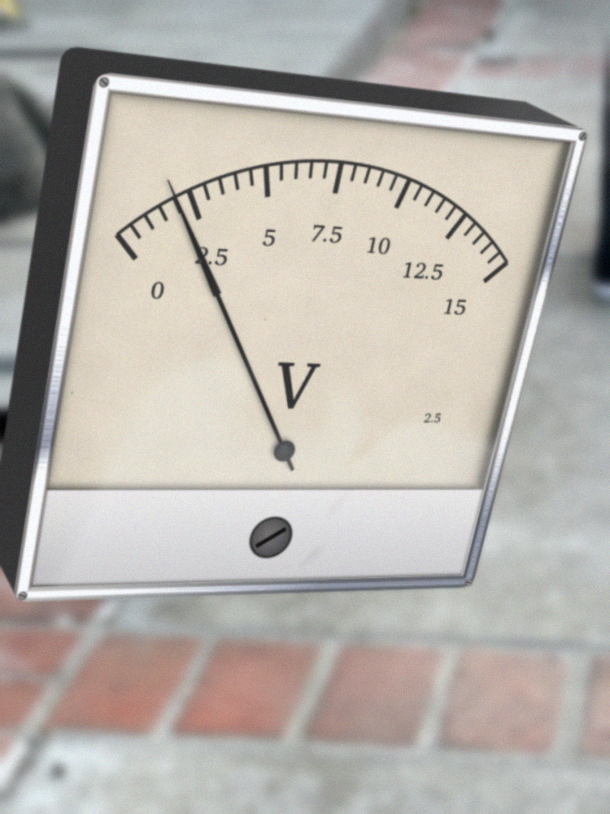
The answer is 2 V
